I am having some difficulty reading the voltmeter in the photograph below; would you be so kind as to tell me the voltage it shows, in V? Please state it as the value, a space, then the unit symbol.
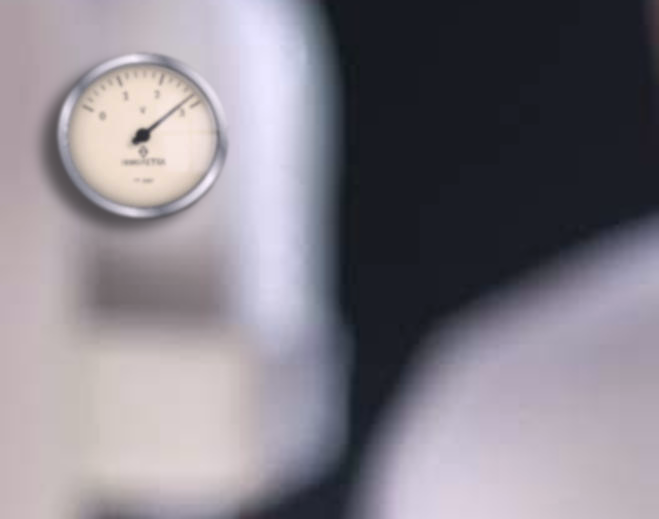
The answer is 2.8 V
